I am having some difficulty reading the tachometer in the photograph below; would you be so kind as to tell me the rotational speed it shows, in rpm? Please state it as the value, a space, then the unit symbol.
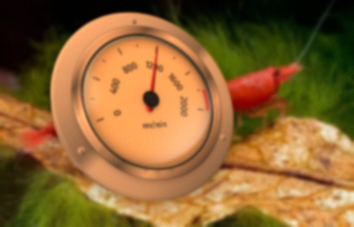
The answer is 1200 rpm
